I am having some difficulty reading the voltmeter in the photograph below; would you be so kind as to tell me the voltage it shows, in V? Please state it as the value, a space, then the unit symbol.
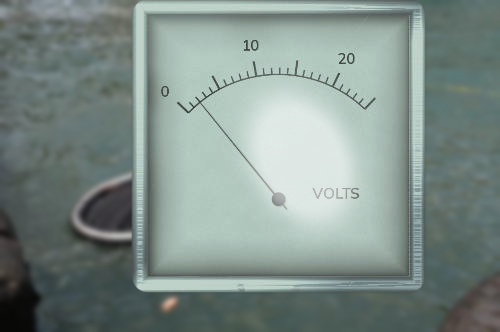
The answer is 2 V
